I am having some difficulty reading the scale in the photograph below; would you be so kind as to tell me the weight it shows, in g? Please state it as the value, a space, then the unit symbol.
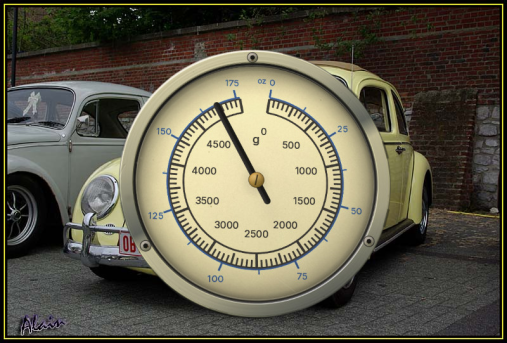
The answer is 4750 g
